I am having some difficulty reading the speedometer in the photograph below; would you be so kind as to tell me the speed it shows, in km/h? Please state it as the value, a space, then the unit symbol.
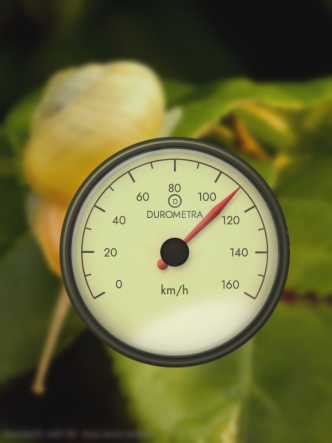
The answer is 110 km/h
